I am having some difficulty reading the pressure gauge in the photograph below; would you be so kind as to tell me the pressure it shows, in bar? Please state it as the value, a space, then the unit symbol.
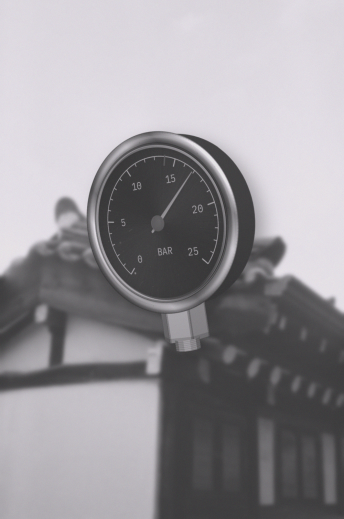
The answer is 17 bar
